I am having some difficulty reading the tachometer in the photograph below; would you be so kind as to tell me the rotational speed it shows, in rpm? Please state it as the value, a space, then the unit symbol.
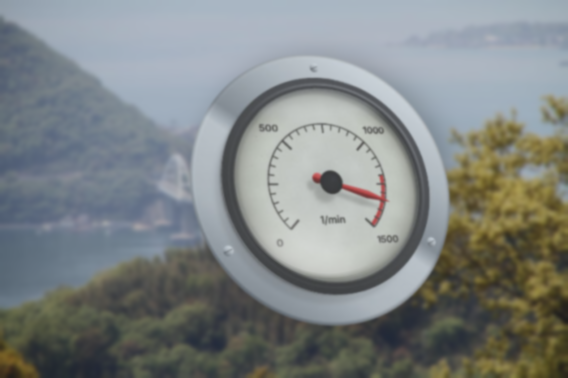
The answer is 1350 rpm
